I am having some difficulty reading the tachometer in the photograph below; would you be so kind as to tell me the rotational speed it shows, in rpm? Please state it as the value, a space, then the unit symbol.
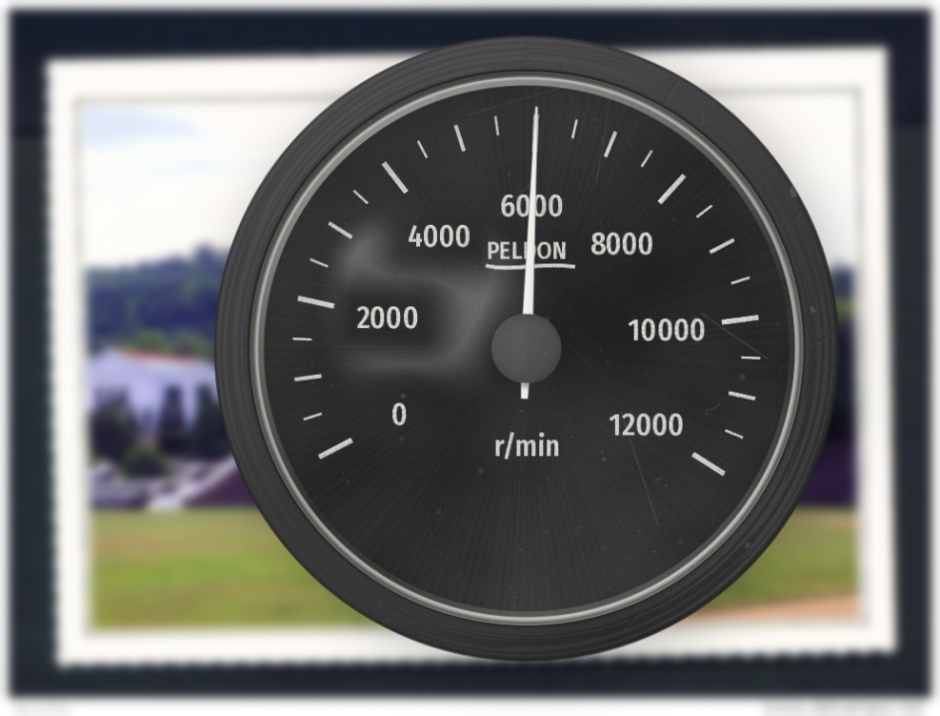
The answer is 6000 rpm
